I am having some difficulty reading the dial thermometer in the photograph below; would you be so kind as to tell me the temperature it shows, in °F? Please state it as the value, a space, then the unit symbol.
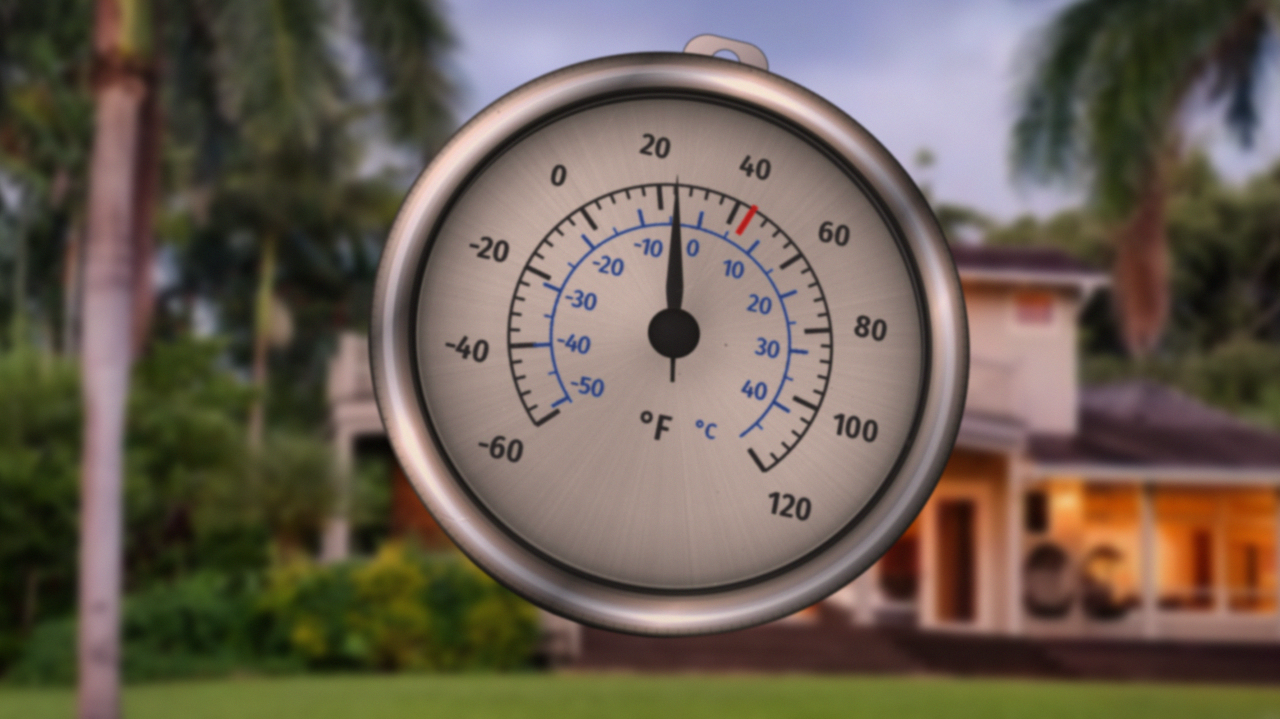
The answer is 24 °F
